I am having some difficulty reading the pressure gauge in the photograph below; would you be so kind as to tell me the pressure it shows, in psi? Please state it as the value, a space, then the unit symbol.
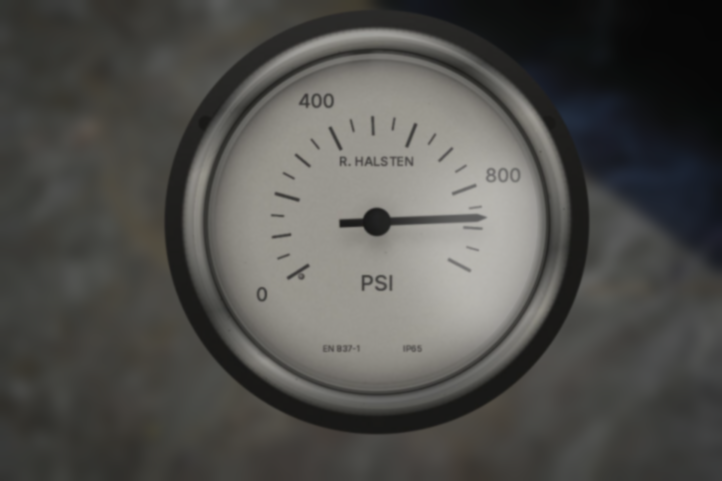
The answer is 875 psi
